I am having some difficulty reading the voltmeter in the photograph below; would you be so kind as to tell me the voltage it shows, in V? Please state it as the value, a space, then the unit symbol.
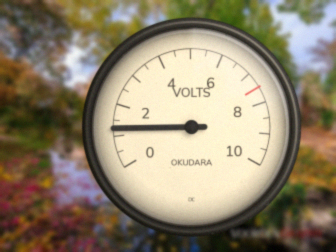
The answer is 1.25 V
